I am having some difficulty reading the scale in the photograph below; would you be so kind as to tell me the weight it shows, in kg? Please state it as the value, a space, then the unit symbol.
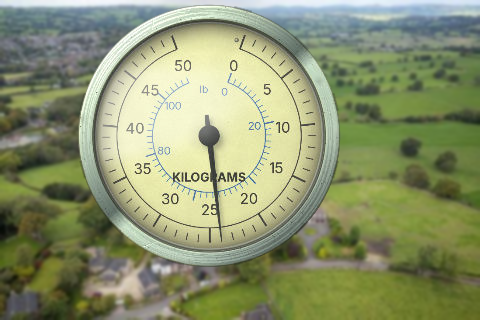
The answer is 24 kg
